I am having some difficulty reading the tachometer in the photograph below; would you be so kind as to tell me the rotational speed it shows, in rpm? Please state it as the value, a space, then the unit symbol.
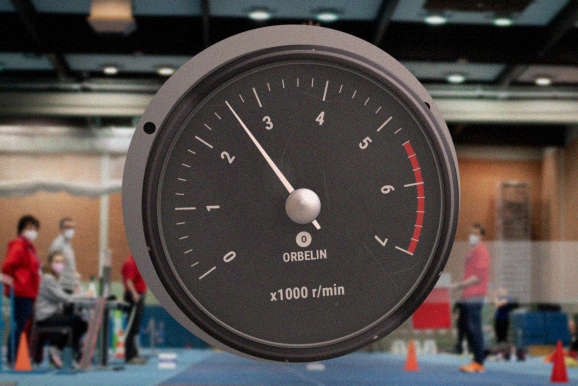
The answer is 2600 rpm
